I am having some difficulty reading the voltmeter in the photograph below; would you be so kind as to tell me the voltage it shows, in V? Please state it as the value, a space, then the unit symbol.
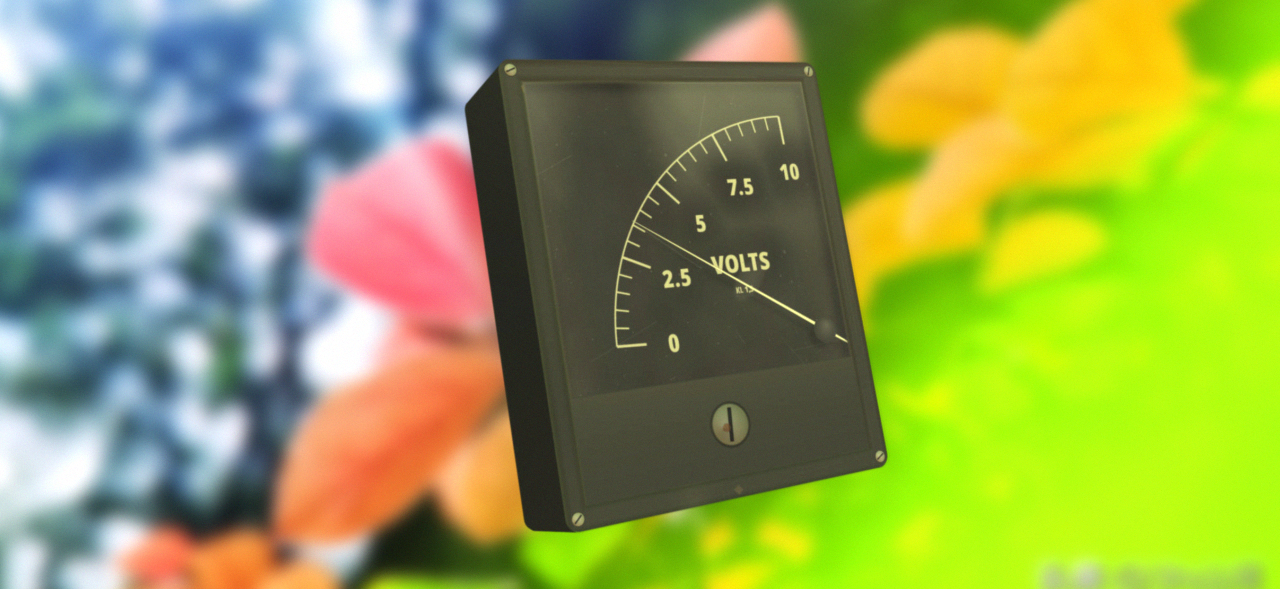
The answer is 3.5 V
